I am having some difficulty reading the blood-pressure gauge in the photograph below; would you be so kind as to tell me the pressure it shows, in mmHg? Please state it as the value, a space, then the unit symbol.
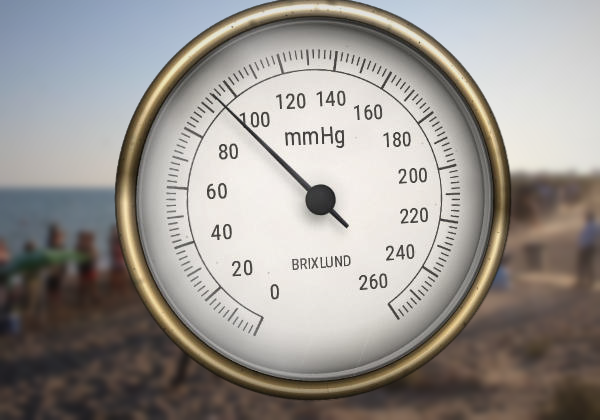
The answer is 94 mmHg
